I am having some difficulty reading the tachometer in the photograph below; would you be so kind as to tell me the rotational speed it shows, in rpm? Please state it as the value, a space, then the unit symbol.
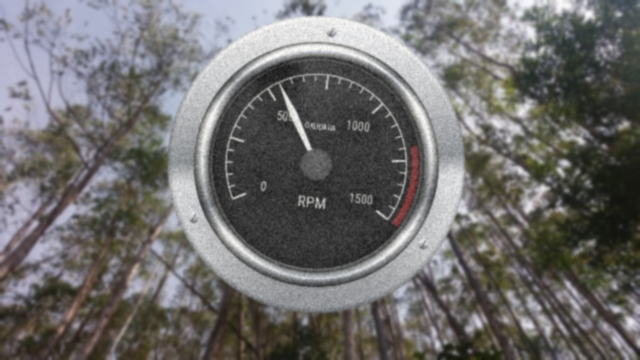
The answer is 550 rpm
